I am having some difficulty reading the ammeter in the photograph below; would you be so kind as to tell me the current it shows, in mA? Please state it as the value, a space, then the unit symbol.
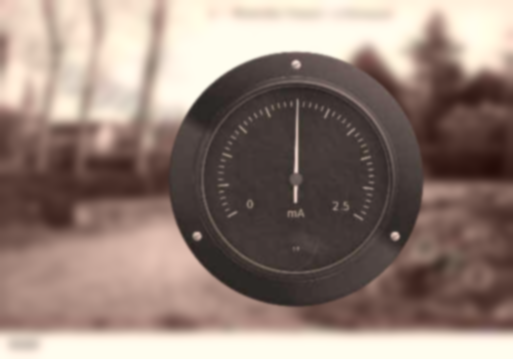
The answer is 1.25 mA
